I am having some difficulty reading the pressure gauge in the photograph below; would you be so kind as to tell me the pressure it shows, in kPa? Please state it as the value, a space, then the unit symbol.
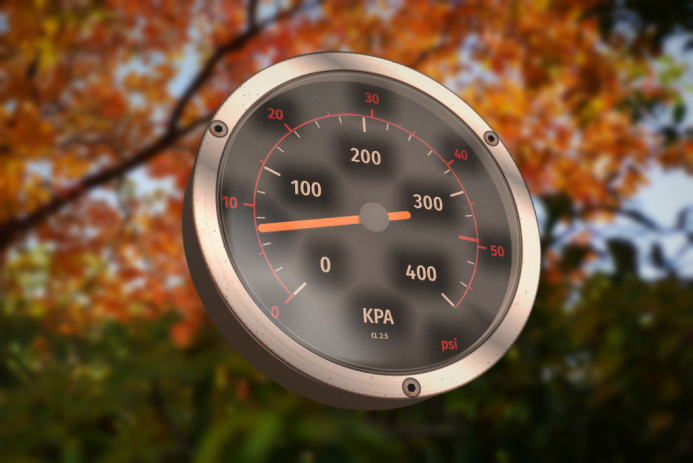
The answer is 50 kPa
